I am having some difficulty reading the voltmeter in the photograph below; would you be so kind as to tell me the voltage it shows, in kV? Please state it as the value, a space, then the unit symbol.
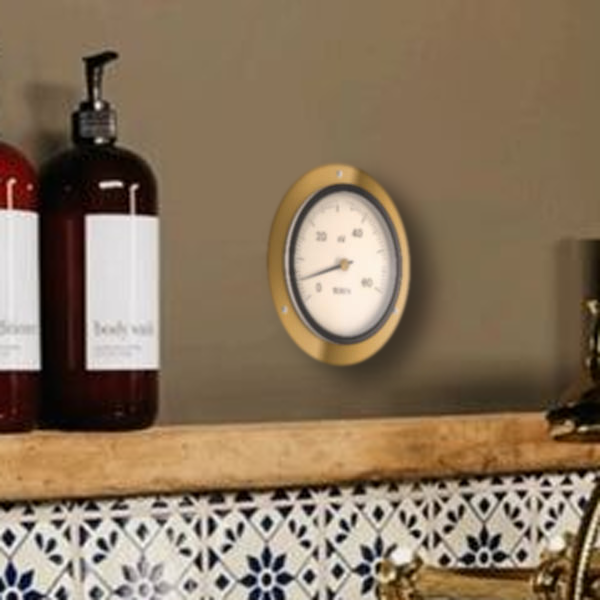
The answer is 5 kV
